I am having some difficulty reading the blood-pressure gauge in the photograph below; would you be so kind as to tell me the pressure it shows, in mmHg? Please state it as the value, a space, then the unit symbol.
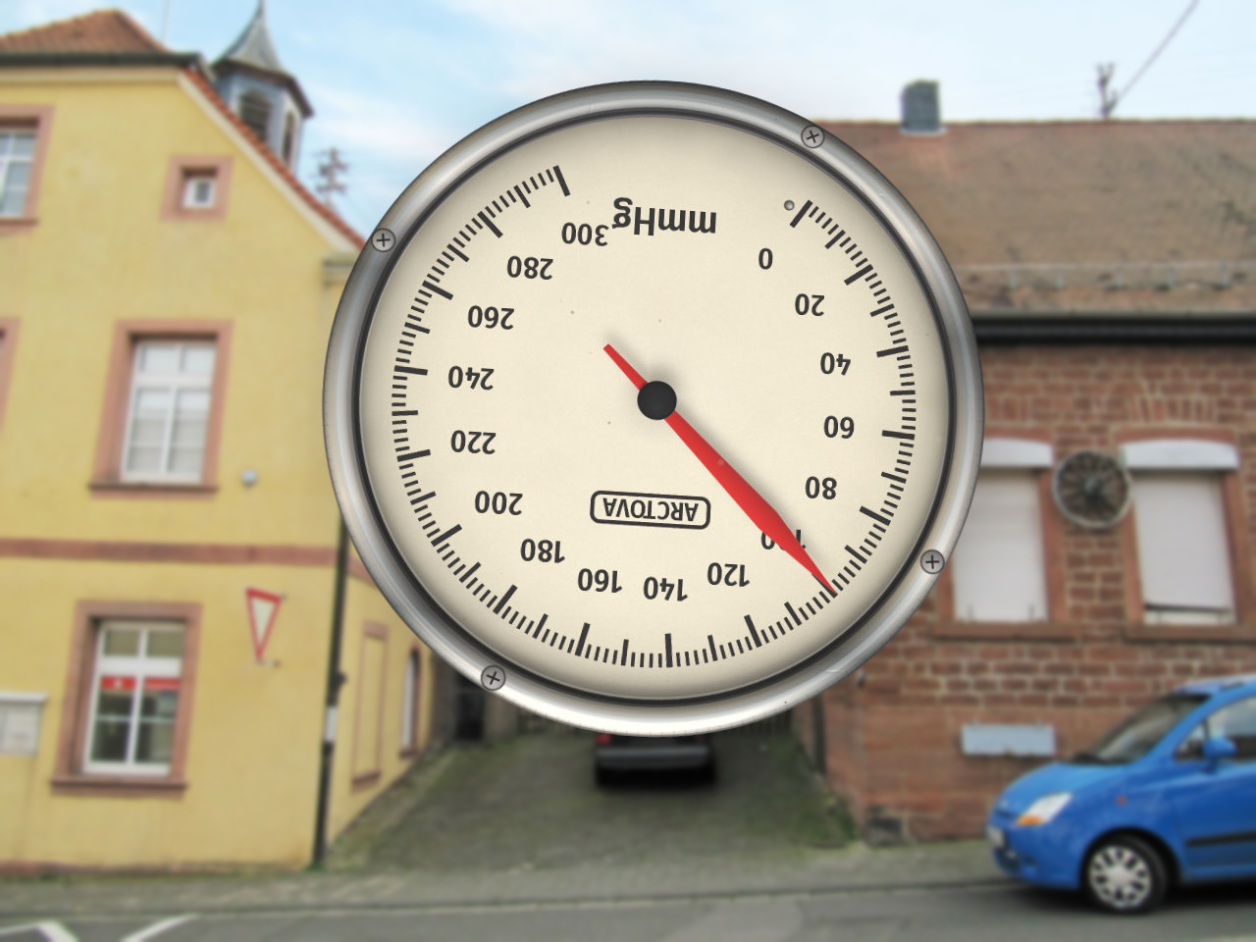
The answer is 100 mmHg
